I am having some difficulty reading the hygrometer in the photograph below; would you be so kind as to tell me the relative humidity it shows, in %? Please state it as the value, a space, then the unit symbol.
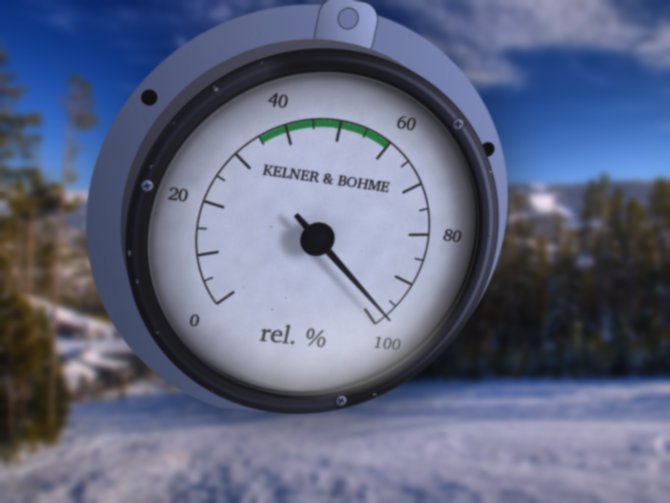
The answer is 97.5 %
